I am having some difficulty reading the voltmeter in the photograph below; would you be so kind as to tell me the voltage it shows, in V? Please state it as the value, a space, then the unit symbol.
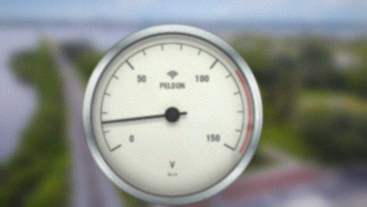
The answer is 15 V
